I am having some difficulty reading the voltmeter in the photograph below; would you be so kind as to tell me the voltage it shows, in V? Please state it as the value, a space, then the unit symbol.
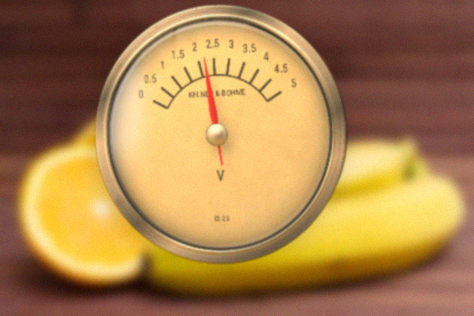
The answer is 2.25 V
